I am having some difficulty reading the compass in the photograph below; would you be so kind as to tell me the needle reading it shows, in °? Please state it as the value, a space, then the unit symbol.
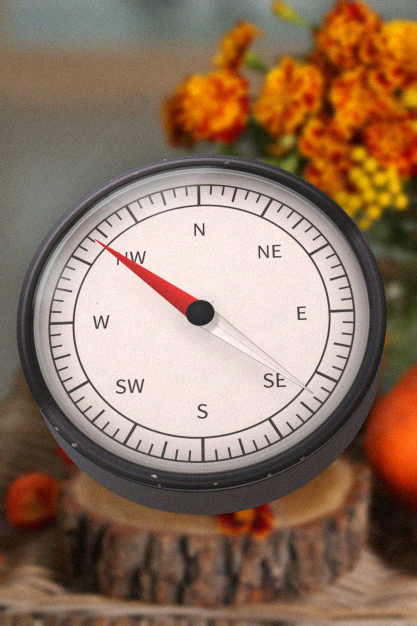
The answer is 310 °
